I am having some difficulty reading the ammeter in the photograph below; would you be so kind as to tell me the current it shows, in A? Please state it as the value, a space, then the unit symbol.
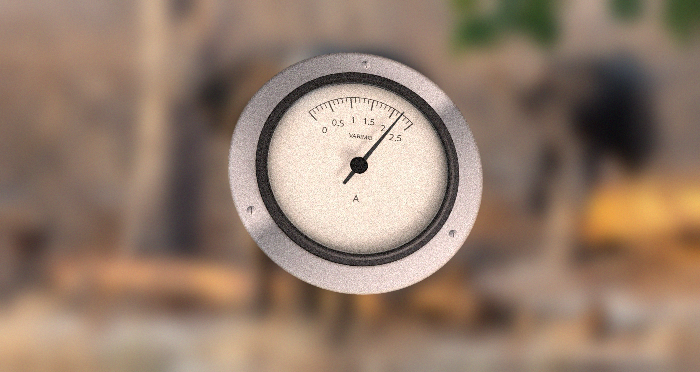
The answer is 2.2 A
